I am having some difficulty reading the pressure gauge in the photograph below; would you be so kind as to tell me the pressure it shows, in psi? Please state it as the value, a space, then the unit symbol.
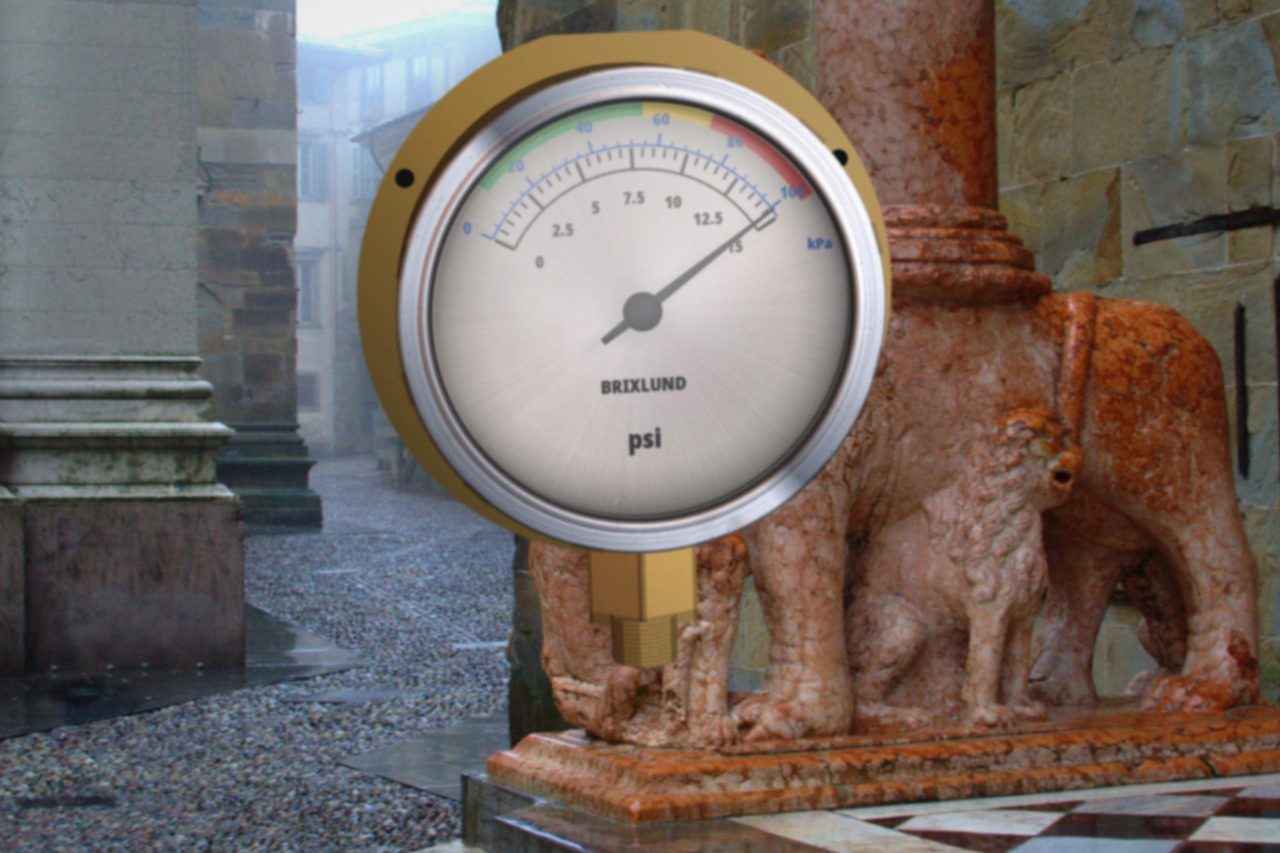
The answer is 14.5 psi
